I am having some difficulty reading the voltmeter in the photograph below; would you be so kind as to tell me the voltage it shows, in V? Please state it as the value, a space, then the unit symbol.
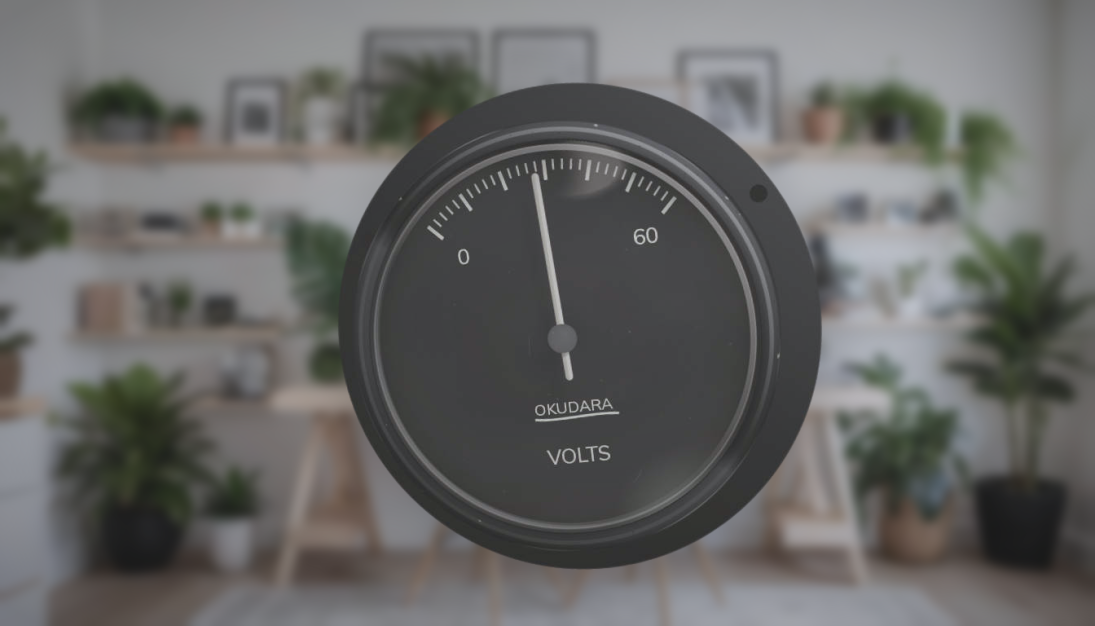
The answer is 28 V
